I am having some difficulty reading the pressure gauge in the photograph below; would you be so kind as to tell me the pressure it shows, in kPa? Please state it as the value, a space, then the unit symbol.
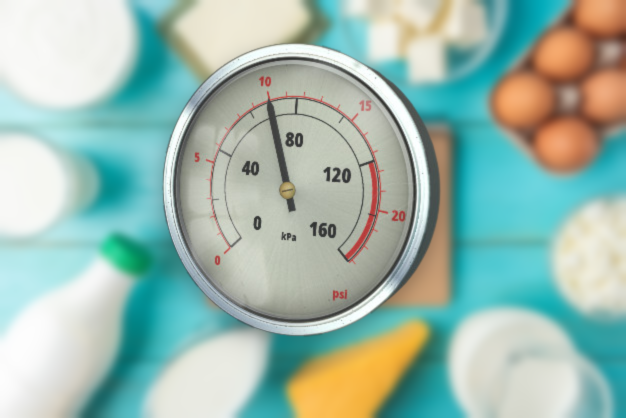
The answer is 70 kPa
